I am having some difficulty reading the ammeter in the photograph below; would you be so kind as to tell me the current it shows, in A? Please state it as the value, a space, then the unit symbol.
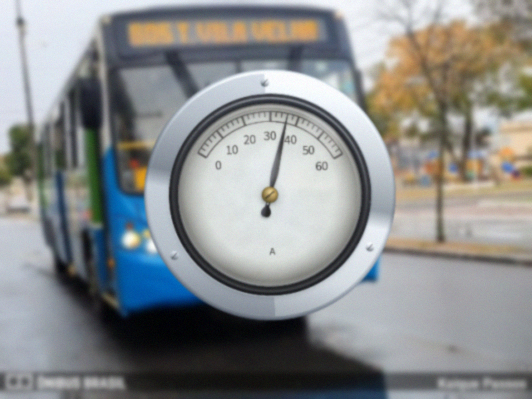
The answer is 36 A
